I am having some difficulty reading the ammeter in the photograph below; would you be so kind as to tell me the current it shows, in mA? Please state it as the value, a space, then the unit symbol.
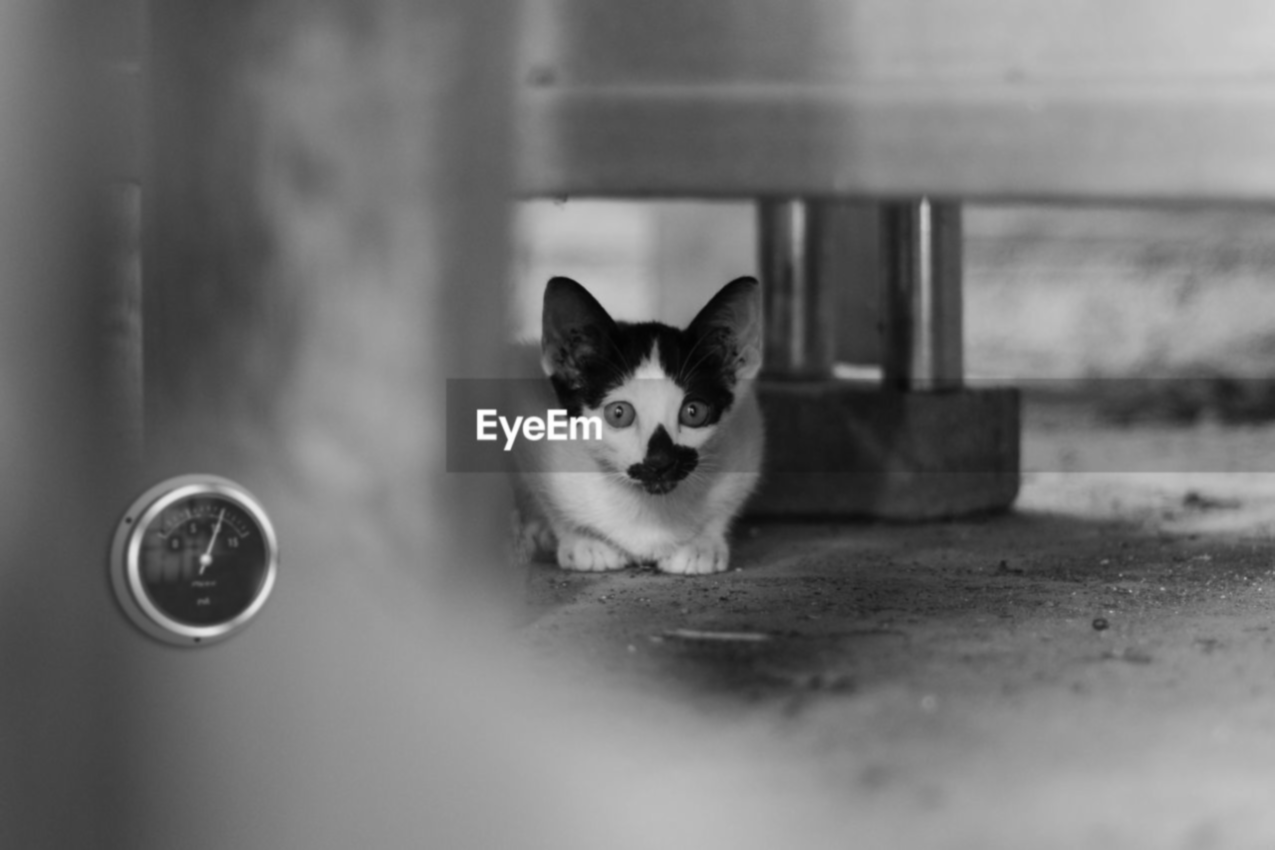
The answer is 10 mA
